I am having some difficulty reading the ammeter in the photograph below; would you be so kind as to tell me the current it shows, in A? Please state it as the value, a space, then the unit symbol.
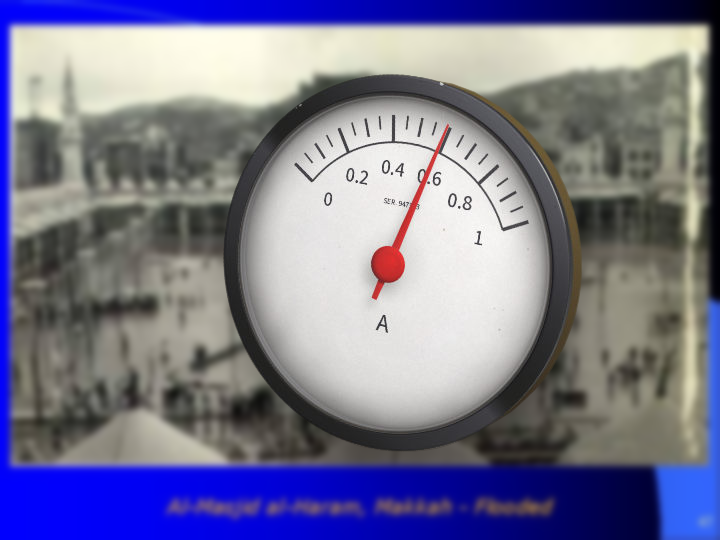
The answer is 0.6 A
